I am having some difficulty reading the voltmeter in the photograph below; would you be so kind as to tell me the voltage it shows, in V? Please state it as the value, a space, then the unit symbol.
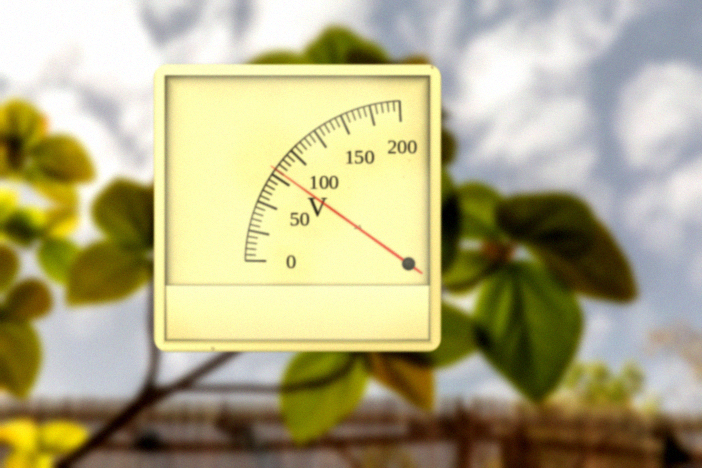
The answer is 80 V
